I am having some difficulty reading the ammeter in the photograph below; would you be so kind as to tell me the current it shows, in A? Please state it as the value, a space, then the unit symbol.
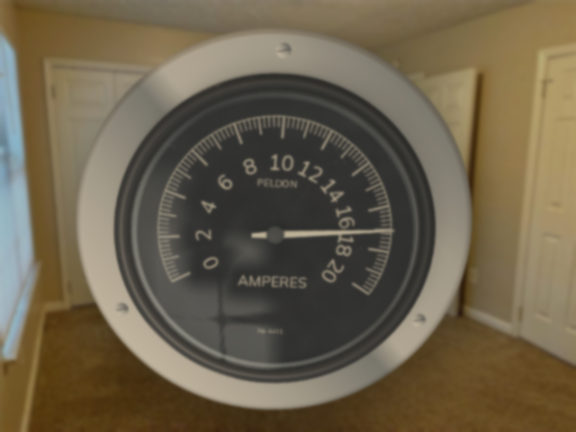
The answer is 17 A
